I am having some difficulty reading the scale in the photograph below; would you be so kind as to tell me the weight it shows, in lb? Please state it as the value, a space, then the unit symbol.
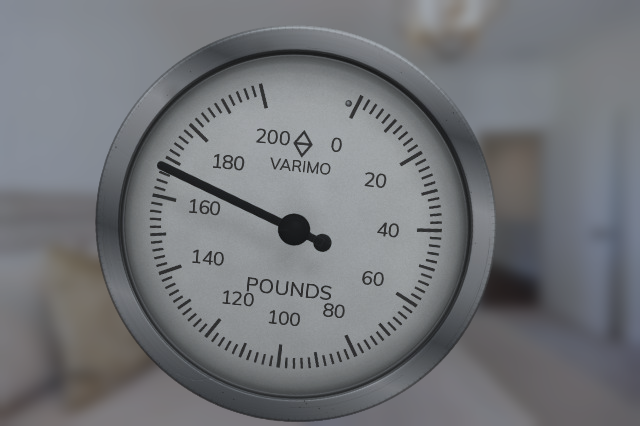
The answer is 168 lb
